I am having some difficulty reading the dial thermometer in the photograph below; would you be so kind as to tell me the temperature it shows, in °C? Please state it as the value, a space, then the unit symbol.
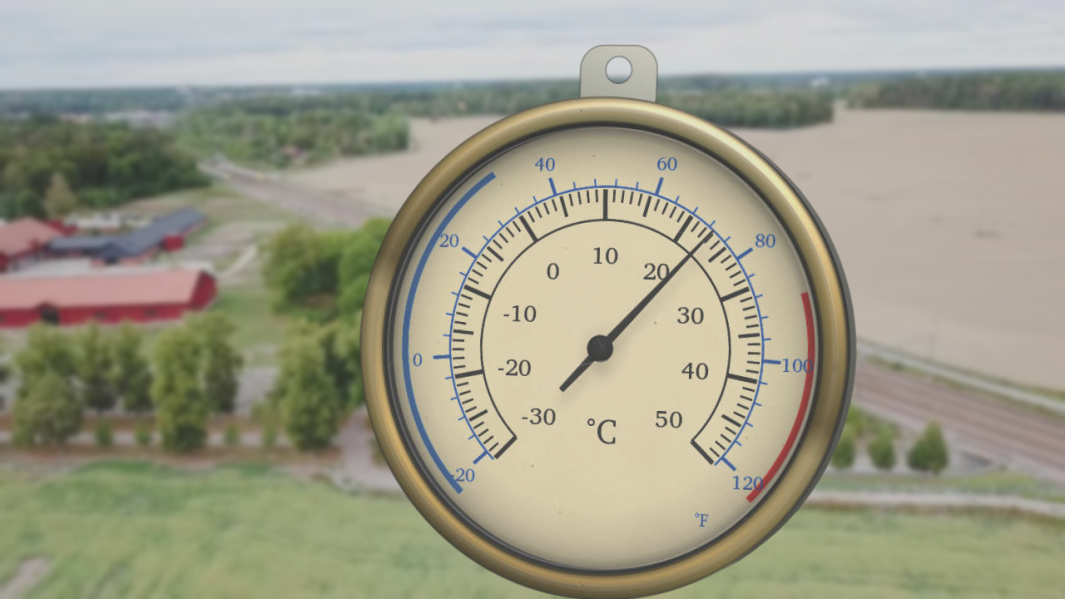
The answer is 23 °C
